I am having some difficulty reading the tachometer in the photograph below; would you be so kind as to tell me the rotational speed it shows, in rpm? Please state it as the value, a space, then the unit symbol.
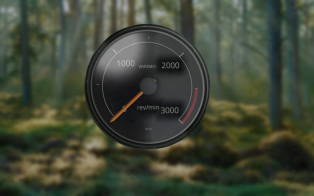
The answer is 0 rpm
